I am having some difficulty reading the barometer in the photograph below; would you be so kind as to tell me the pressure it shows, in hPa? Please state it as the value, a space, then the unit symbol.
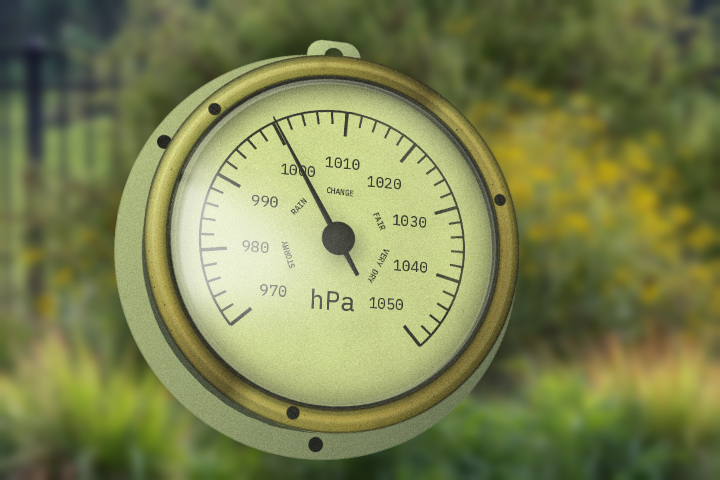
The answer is 1000 hPa
